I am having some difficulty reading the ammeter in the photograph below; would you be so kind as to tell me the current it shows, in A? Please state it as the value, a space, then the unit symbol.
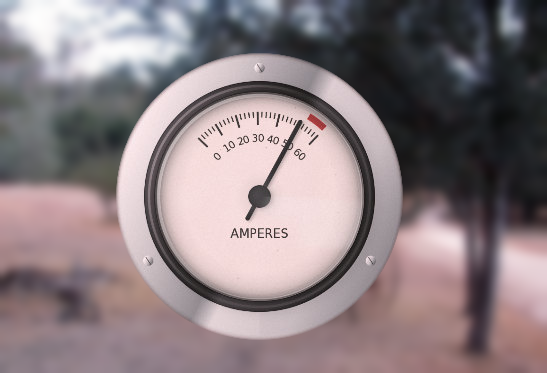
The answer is 50 A
